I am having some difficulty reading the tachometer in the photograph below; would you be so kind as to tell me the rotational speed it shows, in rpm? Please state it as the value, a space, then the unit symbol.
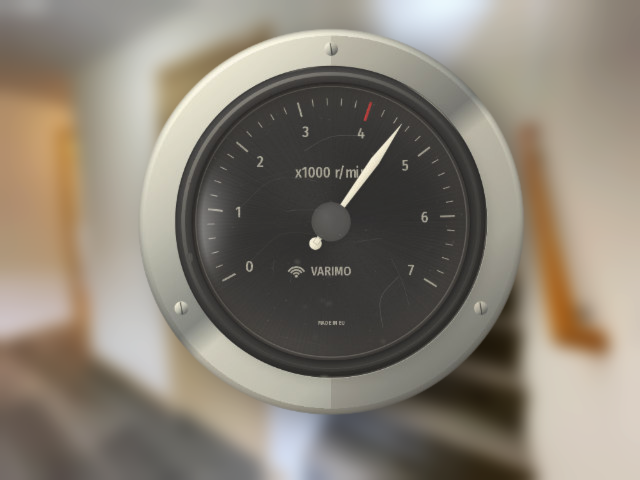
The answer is 4500 rpm
